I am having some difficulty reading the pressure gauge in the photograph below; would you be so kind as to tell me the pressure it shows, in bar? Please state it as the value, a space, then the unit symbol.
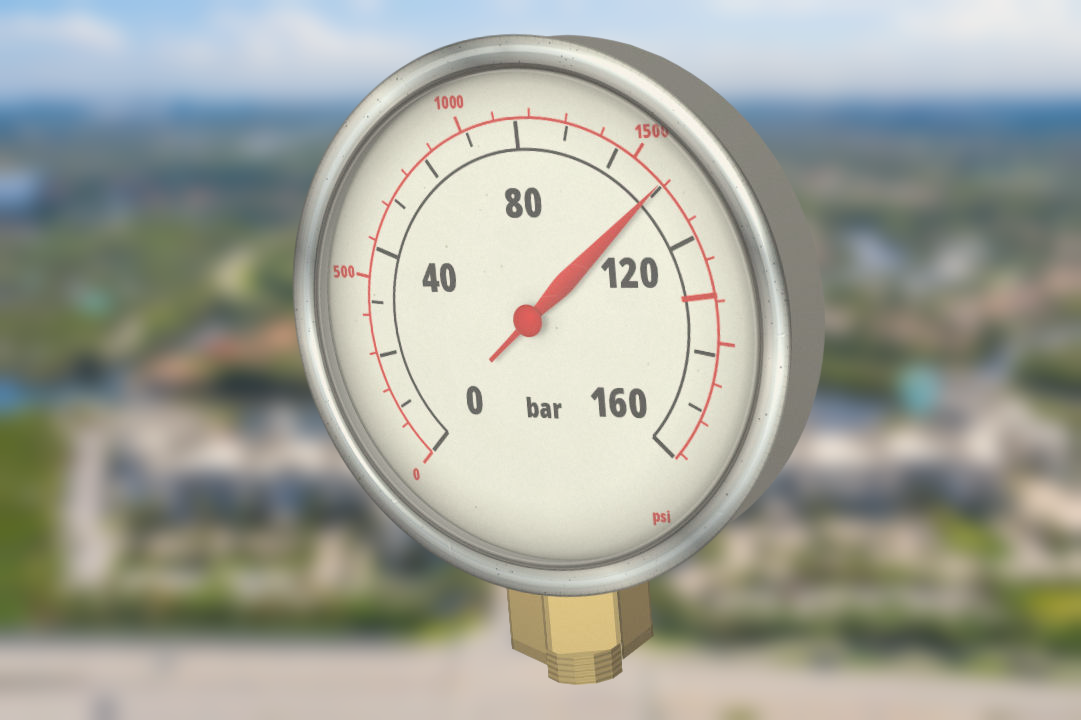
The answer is 110 bar
